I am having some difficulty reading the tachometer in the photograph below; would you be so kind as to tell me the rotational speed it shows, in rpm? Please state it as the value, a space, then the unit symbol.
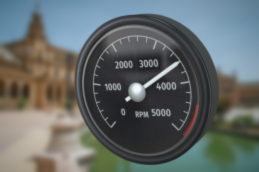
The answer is 3600 rpm
